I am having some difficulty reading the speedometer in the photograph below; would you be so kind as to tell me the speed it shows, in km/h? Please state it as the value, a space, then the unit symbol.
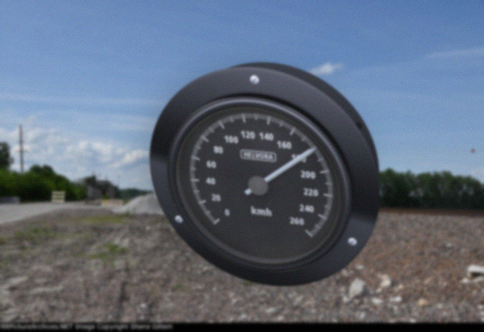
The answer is 180 km/h
